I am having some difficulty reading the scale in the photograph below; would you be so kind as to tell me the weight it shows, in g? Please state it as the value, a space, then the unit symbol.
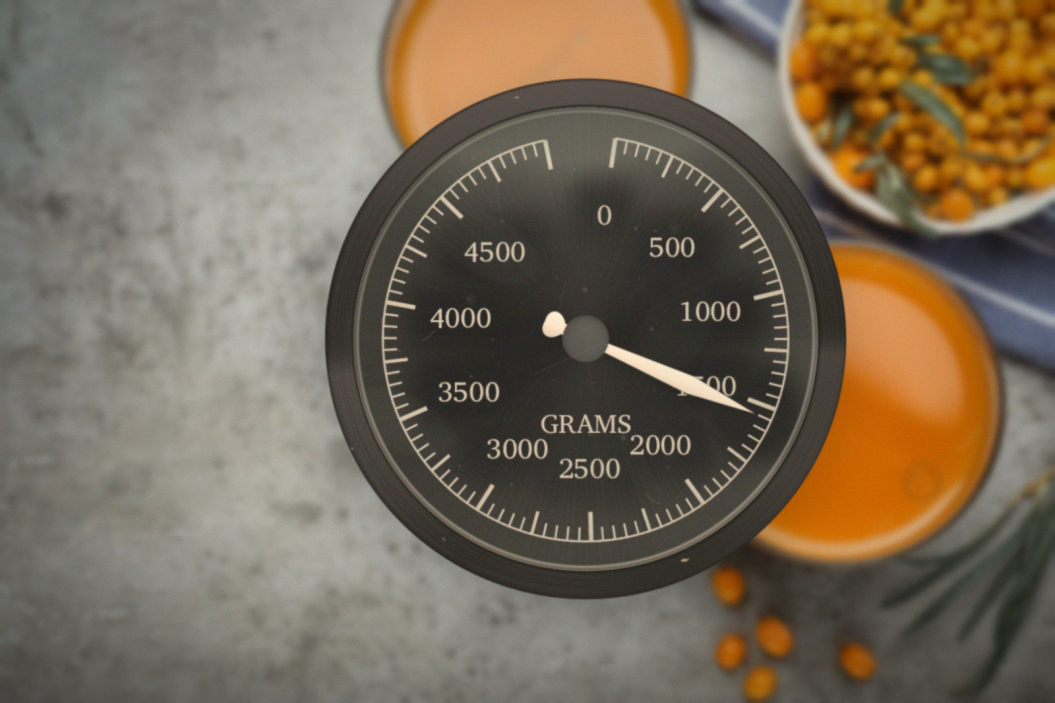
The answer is 1550 g
